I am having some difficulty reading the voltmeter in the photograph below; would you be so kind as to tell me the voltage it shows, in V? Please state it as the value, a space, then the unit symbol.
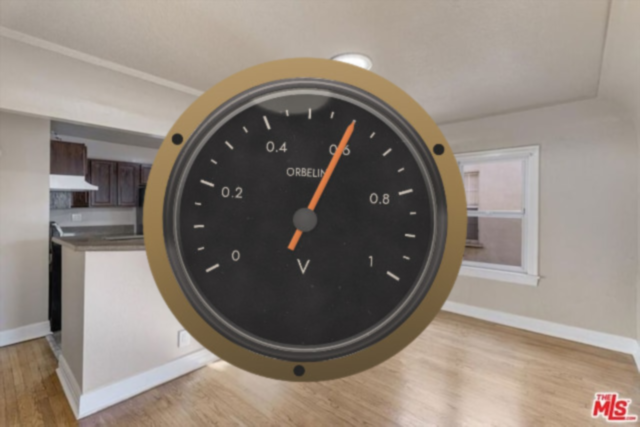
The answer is 0.6 V
